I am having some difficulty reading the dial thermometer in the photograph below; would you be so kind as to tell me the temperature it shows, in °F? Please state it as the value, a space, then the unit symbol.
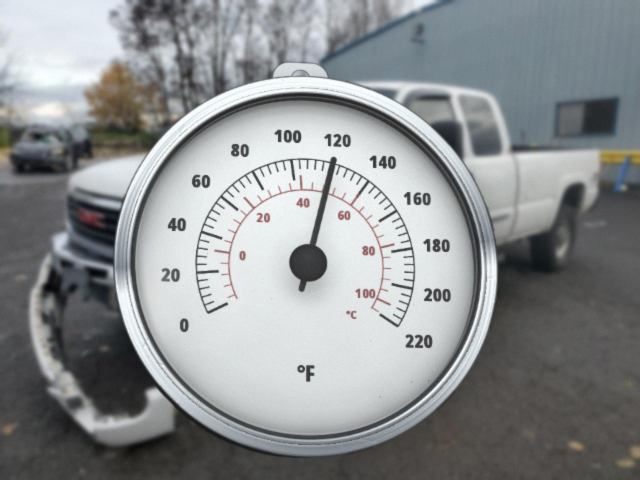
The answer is 120 °F
